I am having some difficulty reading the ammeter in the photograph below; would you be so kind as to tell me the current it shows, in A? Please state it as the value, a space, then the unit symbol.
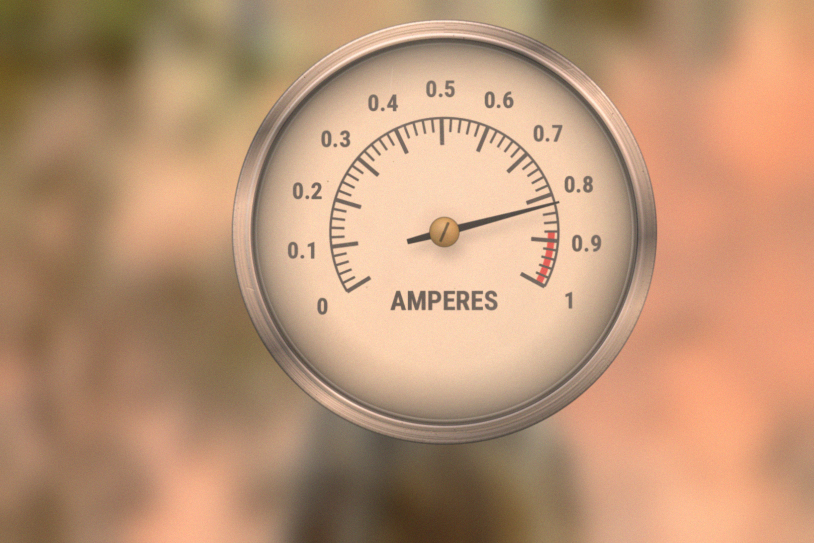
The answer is 0.82 A
